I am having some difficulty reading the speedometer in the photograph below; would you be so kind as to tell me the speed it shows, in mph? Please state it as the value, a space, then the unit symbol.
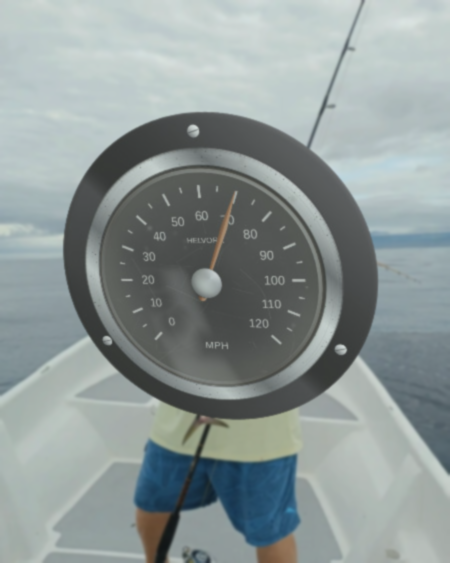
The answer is 70 mph
